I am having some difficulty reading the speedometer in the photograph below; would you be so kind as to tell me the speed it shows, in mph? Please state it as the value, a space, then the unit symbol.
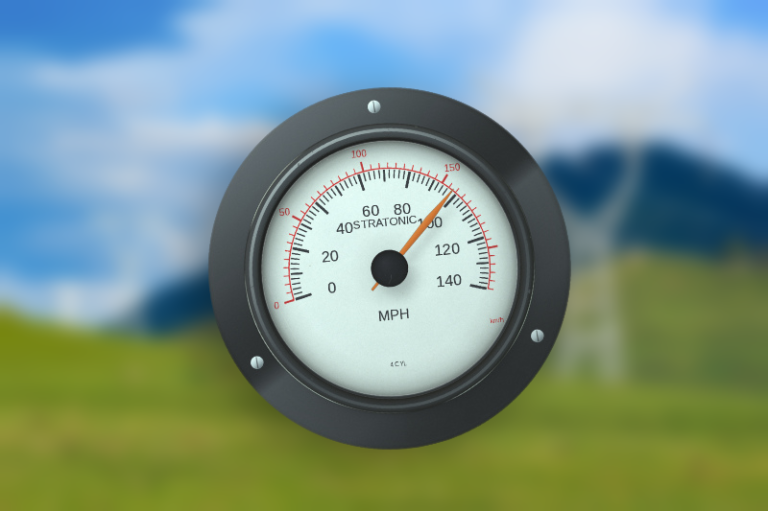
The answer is 98 mph
